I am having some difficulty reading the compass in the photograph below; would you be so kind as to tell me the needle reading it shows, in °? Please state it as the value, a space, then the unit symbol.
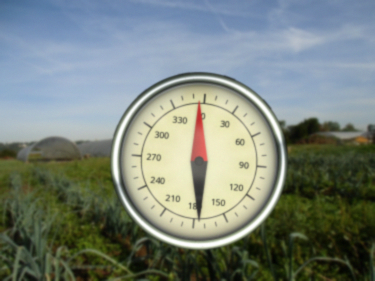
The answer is 355 °
